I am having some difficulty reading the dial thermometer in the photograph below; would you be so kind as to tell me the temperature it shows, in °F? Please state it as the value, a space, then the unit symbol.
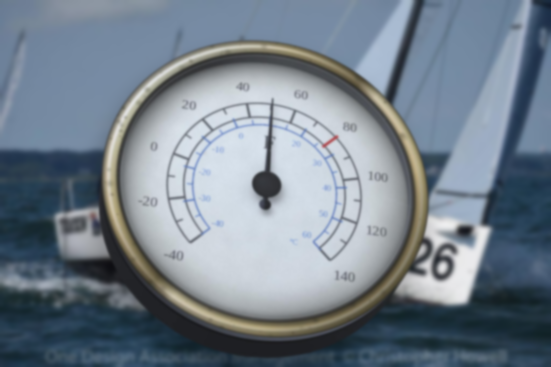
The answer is 50 °F
